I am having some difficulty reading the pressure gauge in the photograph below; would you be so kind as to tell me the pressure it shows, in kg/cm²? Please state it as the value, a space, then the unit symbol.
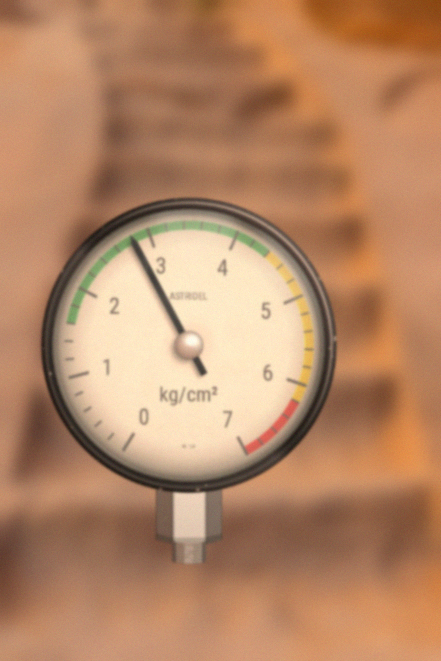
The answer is 2.8 kg/cm²
